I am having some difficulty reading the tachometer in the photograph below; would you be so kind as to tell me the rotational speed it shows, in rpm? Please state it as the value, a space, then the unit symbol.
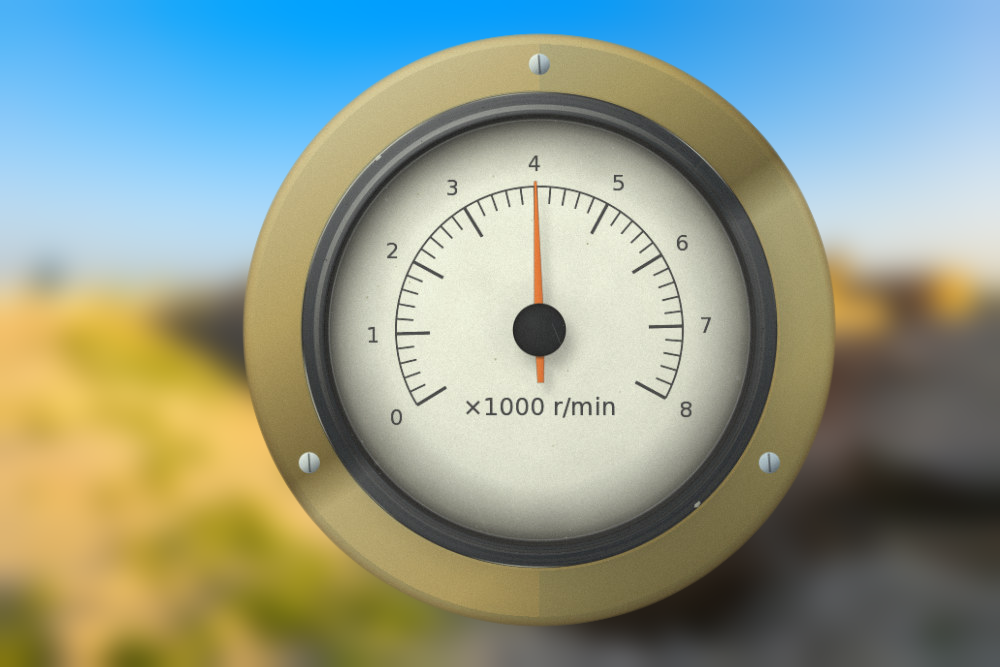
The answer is 4000 rpm
